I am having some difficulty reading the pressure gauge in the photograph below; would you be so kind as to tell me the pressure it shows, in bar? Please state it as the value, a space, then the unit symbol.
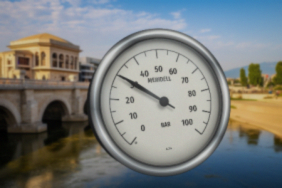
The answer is 30 bar
